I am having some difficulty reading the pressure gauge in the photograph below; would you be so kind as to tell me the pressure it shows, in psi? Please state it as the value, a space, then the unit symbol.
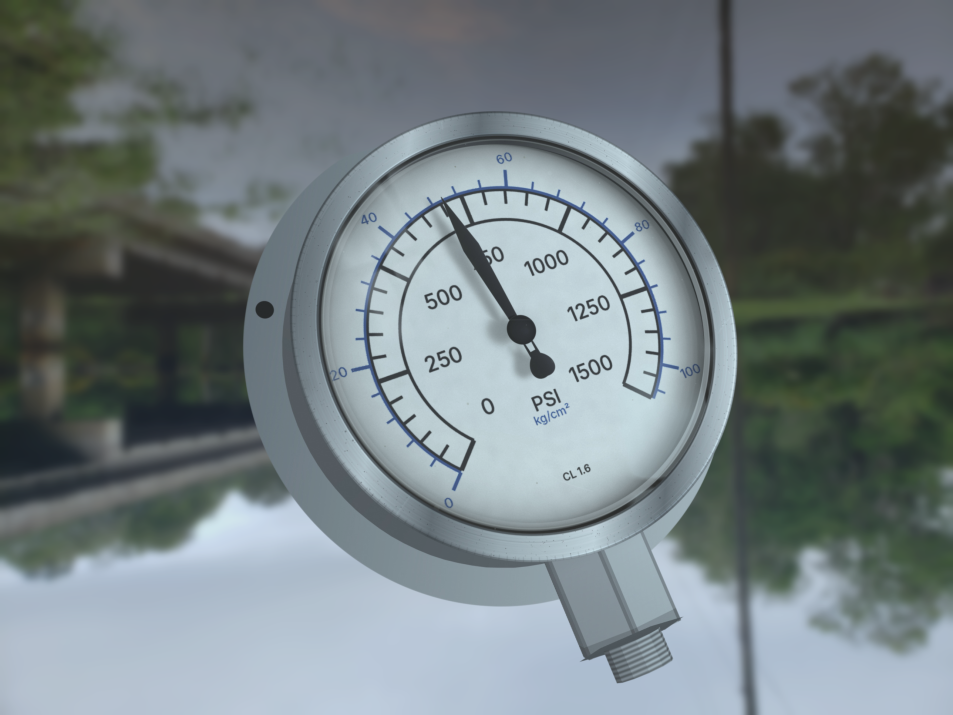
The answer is 700 psi
